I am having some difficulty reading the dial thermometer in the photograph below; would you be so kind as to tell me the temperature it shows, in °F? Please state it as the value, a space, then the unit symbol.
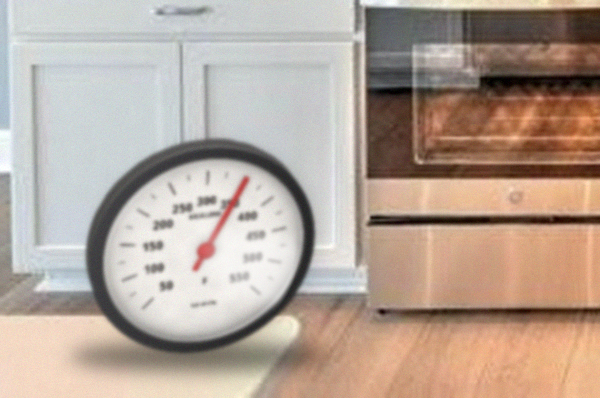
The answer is 350 °F
